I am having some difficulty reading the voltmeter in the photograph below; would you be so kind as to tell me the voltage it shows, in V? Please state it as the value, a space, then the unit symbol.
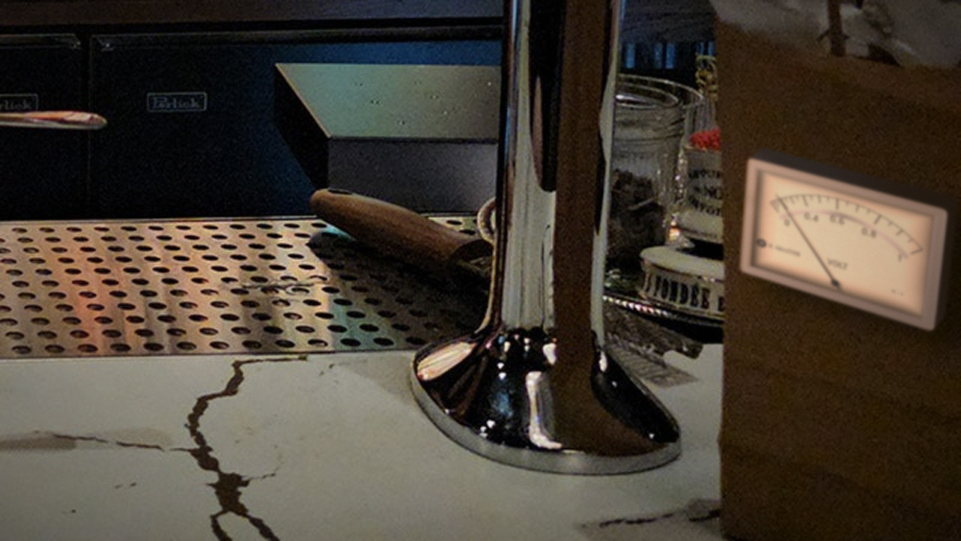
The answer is 0.2 V
